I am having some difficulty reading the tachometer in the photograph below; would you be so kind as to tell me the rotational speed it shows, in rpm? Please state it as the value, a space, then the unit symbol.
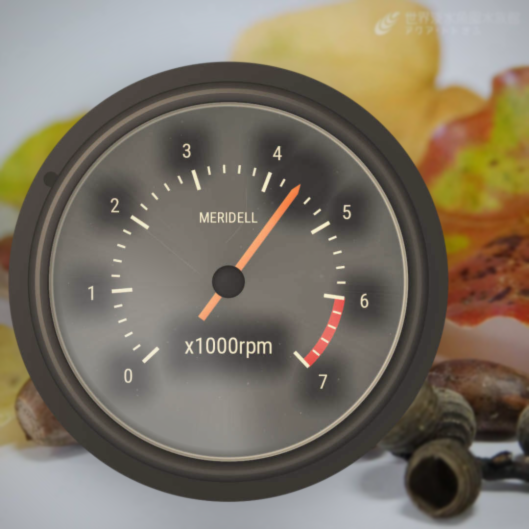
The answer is 4400 rpm
